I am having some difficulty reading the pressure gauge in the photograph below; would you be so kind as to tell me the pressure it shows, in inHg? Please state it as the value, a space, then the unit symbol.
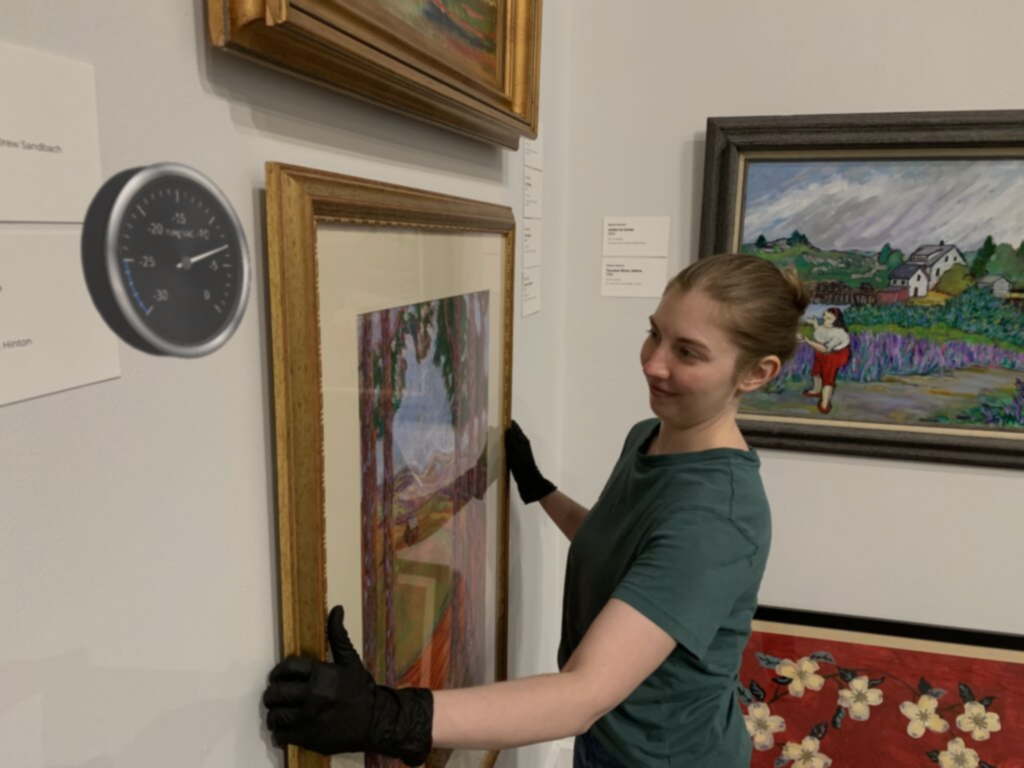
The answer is -7 inHg
